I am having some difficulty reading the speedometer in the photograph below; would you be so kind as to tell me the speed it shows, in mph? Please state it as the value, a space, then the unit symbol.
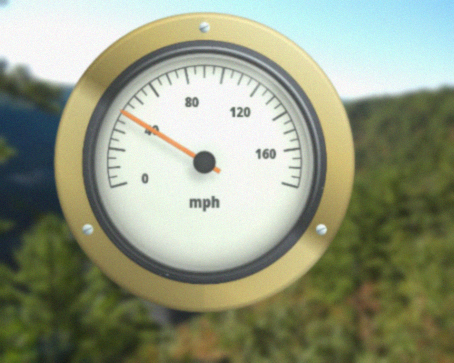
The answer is 40 mph
